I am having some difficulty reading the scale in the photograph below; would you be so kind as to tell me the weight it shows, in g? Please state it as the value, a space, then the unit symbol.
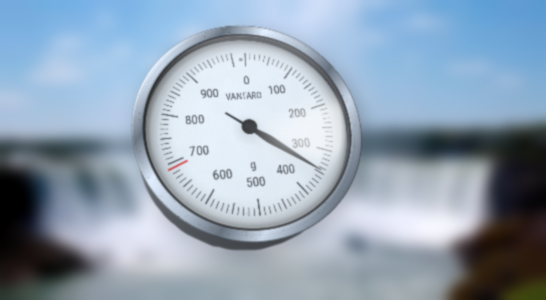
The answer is 350 g
